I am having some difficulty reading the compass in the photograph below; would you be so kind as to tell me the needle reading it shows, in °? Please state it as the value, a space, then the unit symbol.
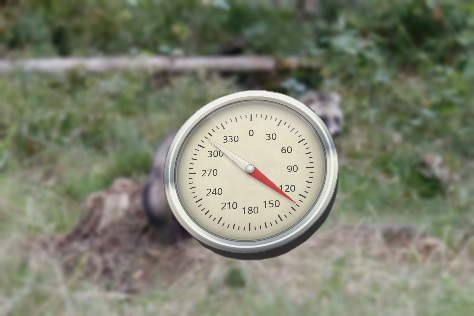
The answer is 130 °
